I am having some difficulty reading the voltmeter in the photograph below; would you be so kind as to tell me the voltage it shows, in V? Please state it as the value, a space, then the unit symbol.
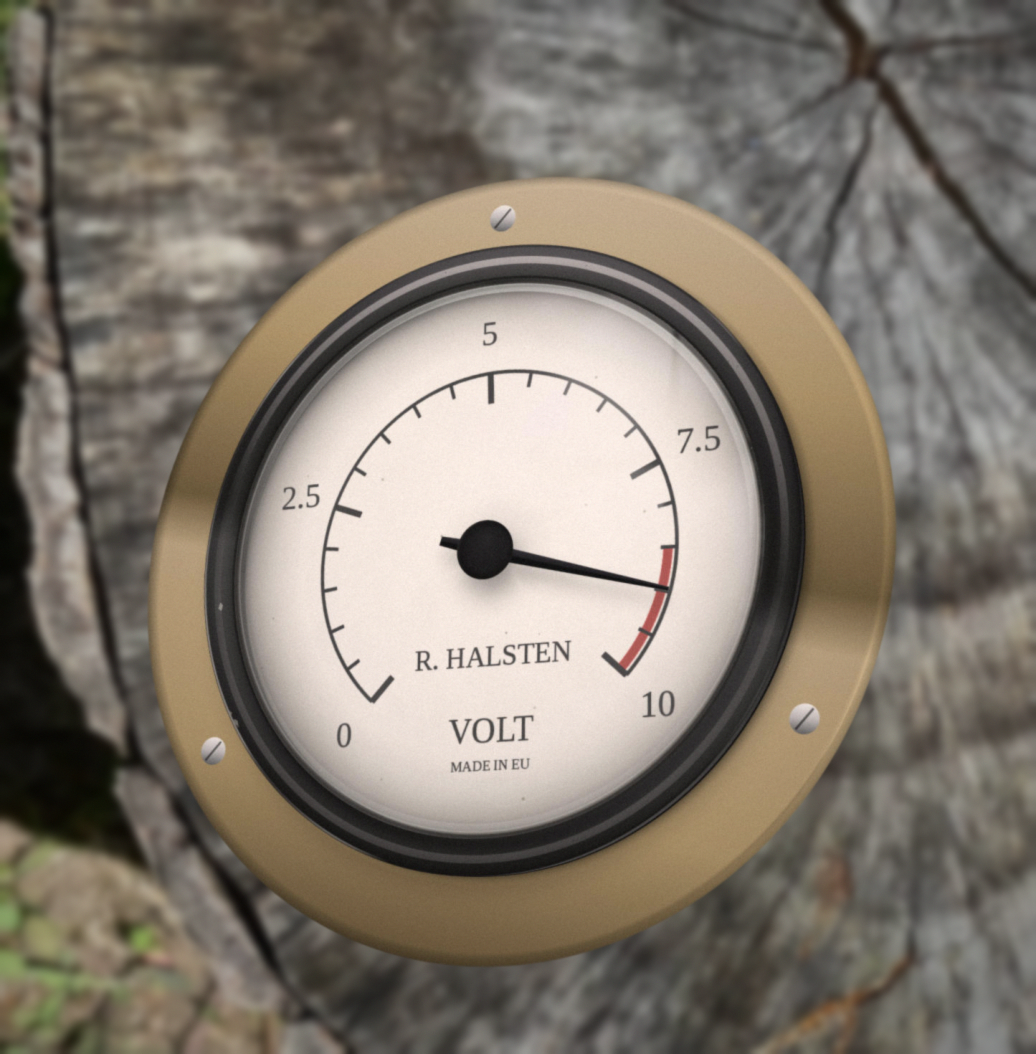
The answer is 9 V
